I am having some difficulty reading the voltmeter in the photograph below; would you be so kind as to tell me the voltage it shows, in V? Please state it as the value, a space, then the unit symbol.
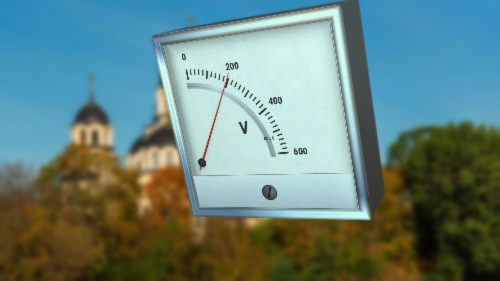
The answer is 200 V
